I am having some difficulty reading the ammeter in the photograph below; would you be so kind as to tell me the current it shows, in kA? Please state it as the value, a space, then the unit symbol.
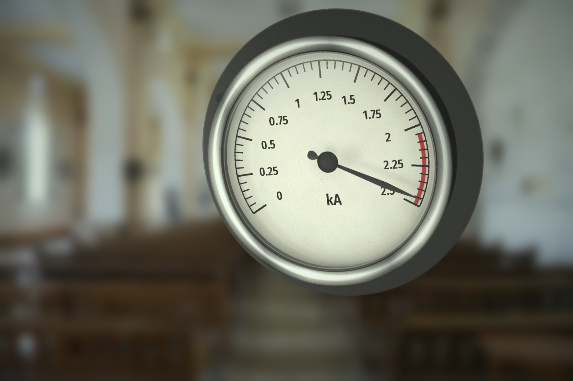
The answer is 2.45 kA
